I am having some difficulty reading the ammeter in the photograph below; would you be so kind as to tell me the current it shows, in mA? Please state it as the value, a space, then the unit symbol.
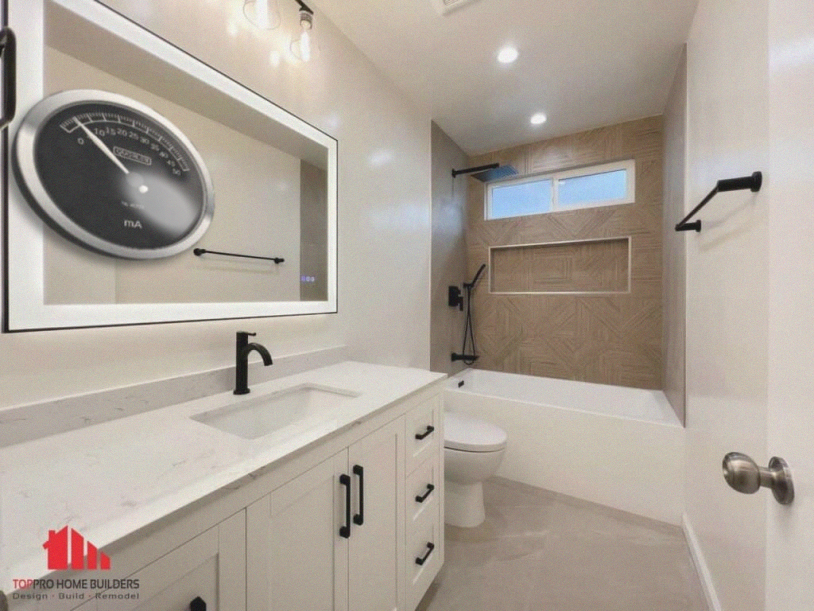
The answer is 5 mA
